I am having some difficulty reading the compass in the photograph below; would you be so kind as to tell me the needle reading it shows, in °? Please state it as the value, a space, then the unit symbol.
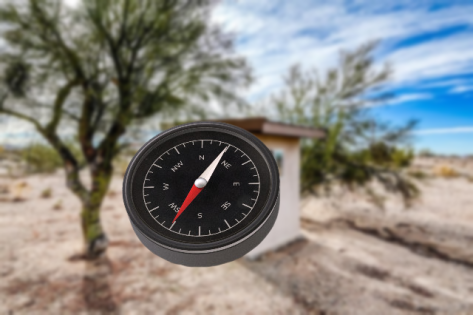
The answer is 210 °
